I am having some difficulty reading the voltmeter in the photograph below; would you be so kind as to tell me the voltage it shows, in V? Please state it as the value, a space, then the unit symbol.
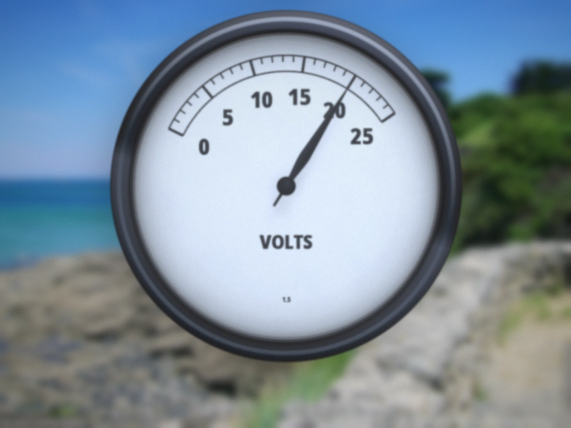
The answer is 20 V
